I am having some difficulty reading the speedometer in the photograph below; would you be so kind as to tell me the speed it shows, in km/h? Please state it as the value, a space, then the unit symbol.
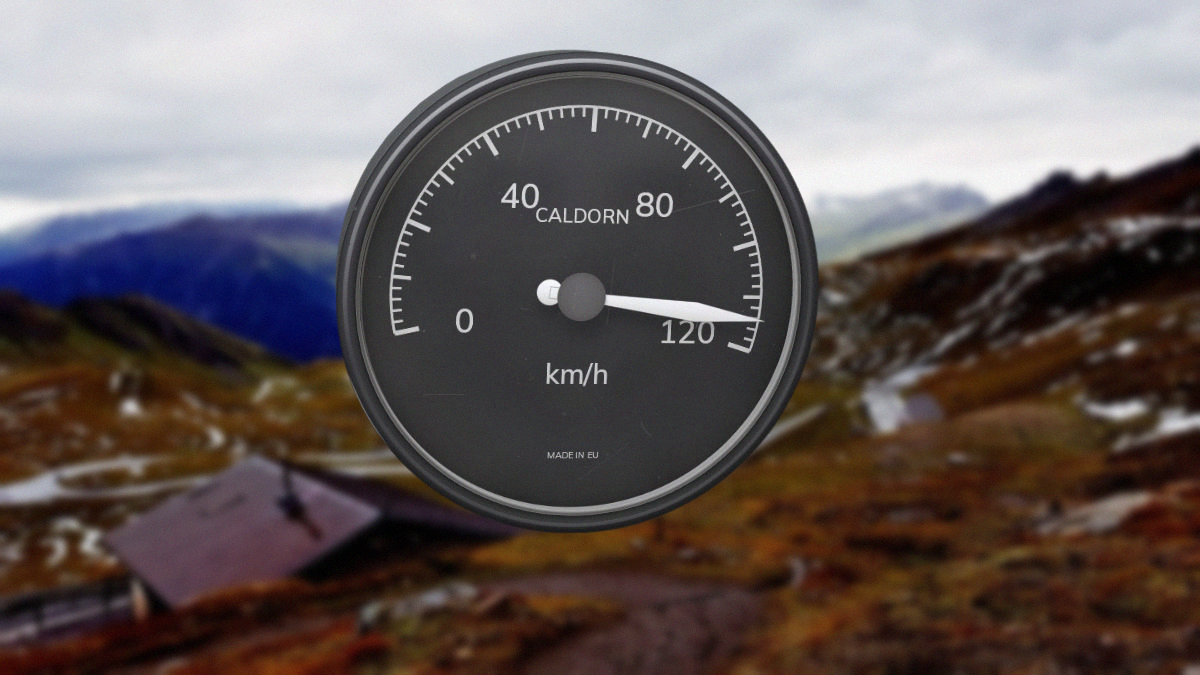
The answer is 114 km/h
